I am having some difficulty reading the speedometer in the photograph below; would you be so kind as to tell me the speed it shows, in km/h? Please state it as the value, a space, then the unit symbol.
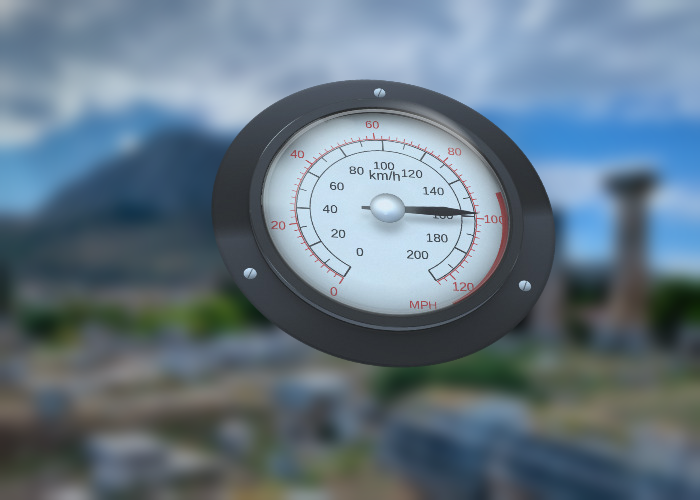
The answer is 160 km/h
